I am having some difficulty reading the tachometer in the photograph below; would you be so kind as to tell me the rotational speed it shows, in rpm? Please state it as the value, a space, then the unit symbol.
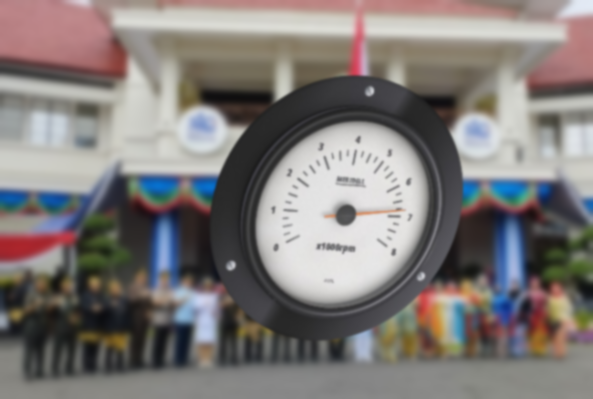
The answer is 6750 rpm
